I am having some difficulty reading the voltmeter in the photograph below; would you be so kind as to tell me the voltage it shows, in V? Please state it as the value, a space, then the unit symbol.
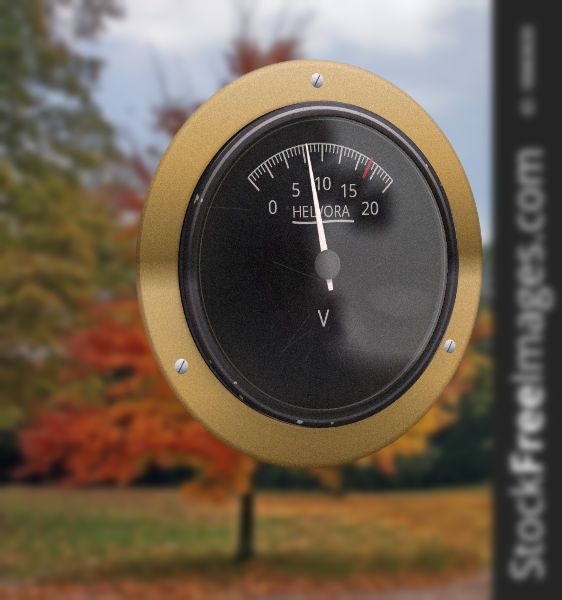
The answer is 7.5 V
